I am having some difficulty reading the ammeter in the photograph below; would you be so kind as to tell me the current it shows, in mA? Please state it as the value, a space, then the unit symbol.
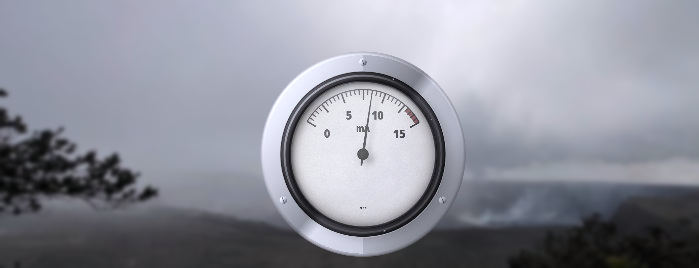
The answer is 8.5 mA
